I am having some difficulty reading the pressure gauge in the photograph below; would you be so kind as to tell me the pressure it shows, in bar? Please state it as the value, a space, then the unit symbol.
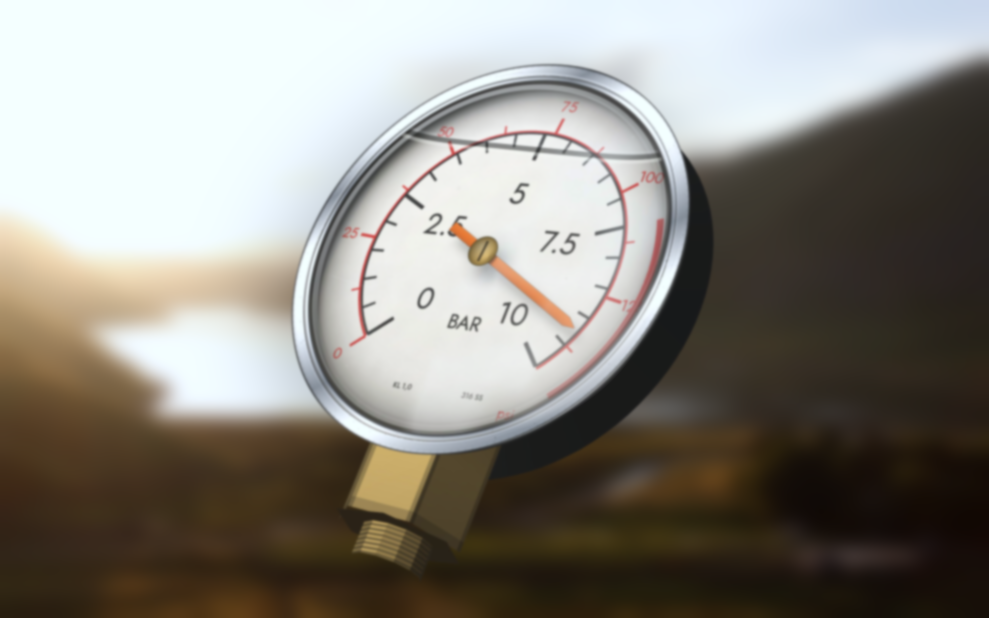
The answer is 9.25 bar
